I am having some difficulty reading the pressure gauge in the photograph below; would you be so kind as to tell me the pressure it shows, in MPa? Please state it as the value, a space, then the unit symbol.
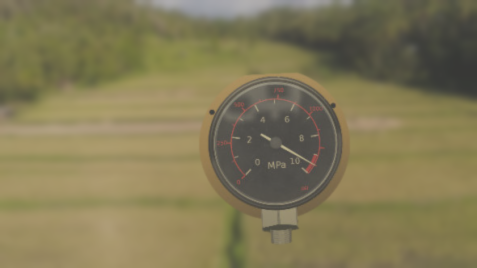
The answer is 9.5 MPa
